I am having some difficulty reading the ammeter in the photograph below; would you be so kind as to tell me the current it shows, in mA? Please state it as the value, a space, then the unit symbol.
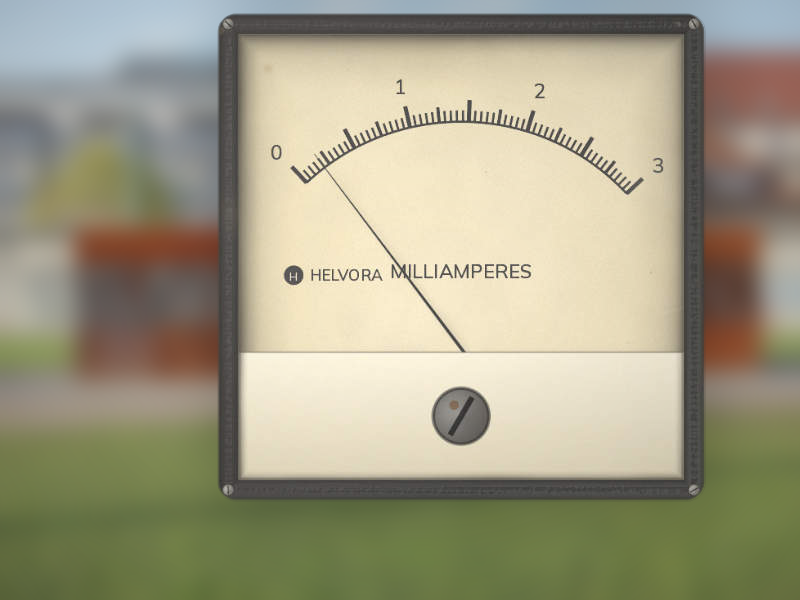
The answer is 0.2 mA
